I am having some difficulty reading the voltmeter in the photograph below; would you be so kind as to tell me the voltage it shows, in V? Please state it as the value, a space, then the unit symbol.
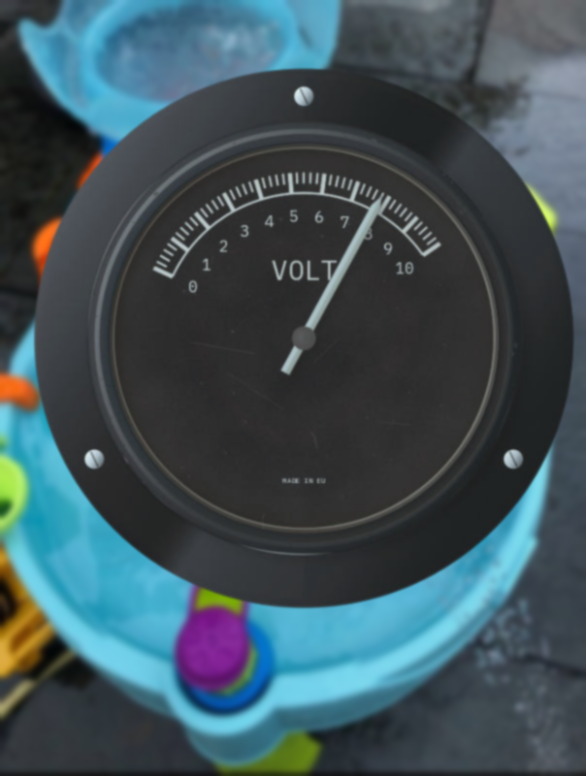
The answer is 7.8 V
